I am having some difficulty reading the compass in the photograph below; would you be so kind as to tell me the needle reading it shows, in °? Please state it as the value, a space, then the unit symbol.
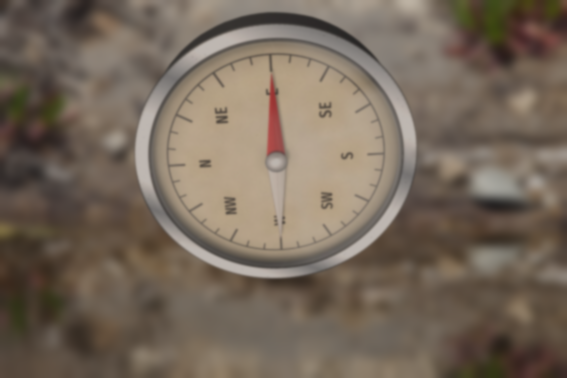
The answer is 90 °
